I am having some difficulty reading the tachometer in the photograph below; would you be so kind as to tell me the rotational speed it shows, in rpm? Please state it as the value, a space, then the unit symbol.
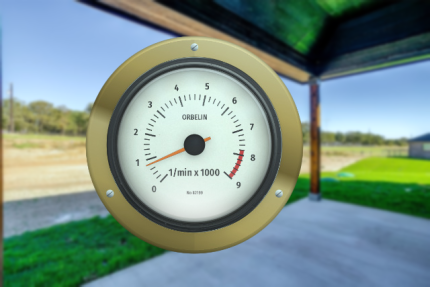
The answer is 800 rpm
